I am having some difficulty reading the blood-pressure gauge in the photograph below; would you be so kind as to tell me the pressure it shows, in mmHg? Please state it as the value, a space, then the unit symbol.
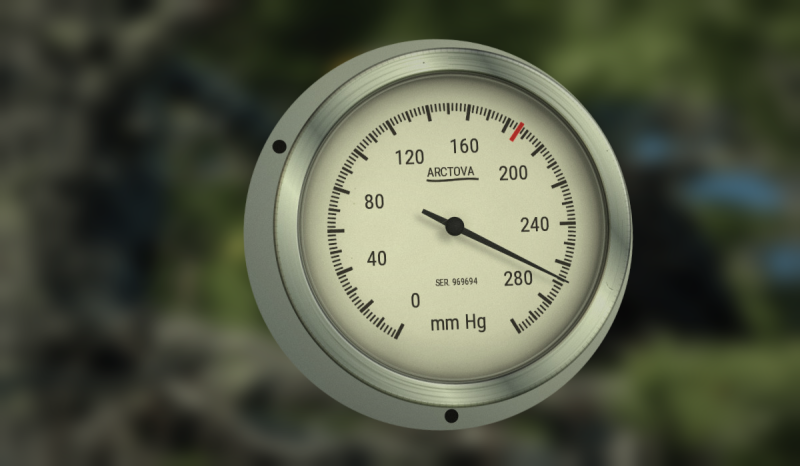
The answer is 268 mmHg
